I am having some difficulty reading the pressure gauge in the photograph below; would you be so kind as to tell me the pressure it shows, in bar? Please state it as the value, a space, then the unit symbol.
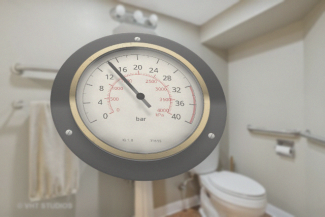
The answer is 14 bar
